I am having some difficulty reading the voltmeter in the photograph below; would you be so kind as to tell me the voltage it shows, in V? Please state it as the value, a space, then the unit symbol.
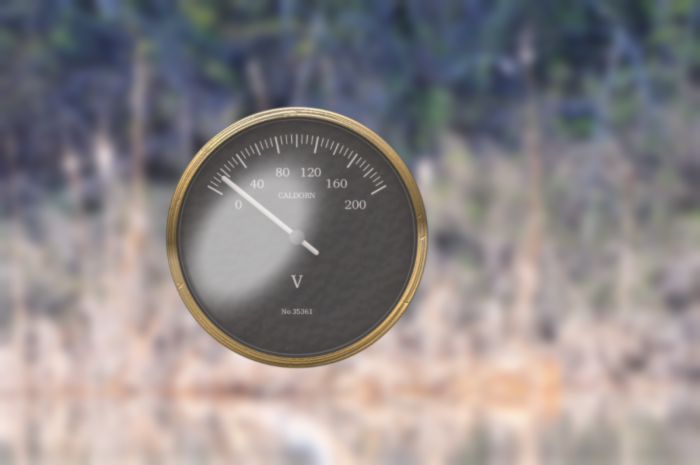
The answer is 15 V
